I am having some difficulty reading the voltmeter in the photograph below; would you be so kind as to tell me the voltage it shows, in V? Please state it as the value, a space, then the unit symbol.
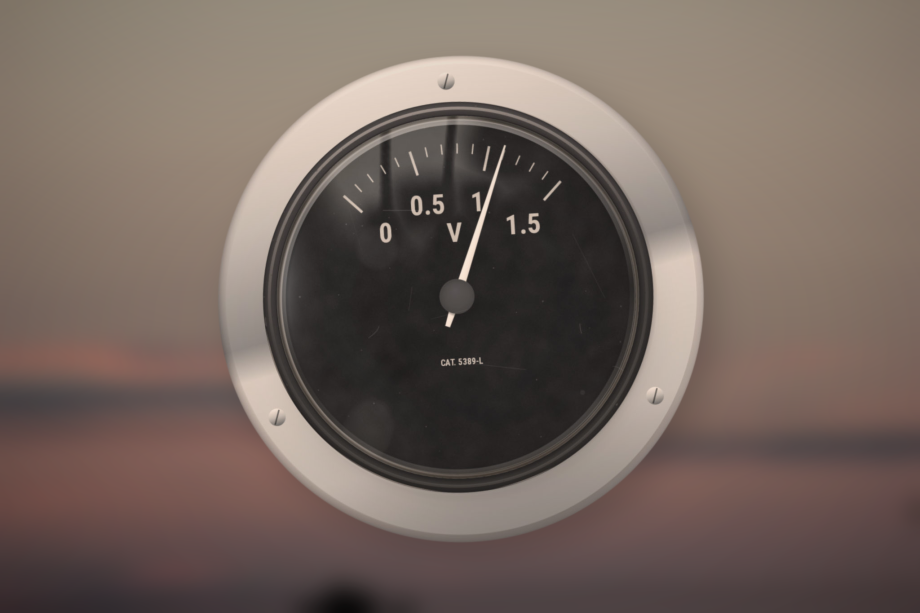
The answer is 1.1 V
